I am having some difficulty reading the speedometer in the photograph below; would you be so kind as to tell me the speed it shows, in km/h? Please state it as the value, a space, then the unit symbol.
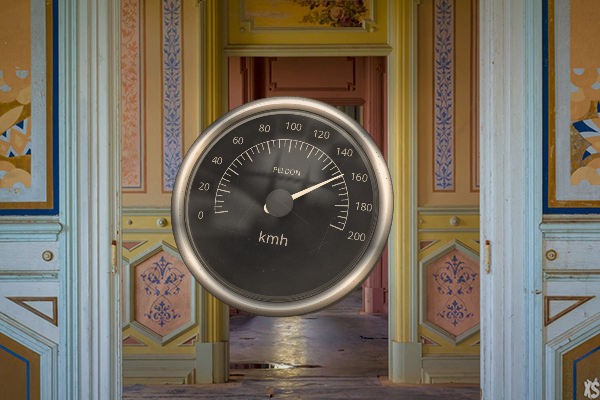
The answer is 155 km/h
